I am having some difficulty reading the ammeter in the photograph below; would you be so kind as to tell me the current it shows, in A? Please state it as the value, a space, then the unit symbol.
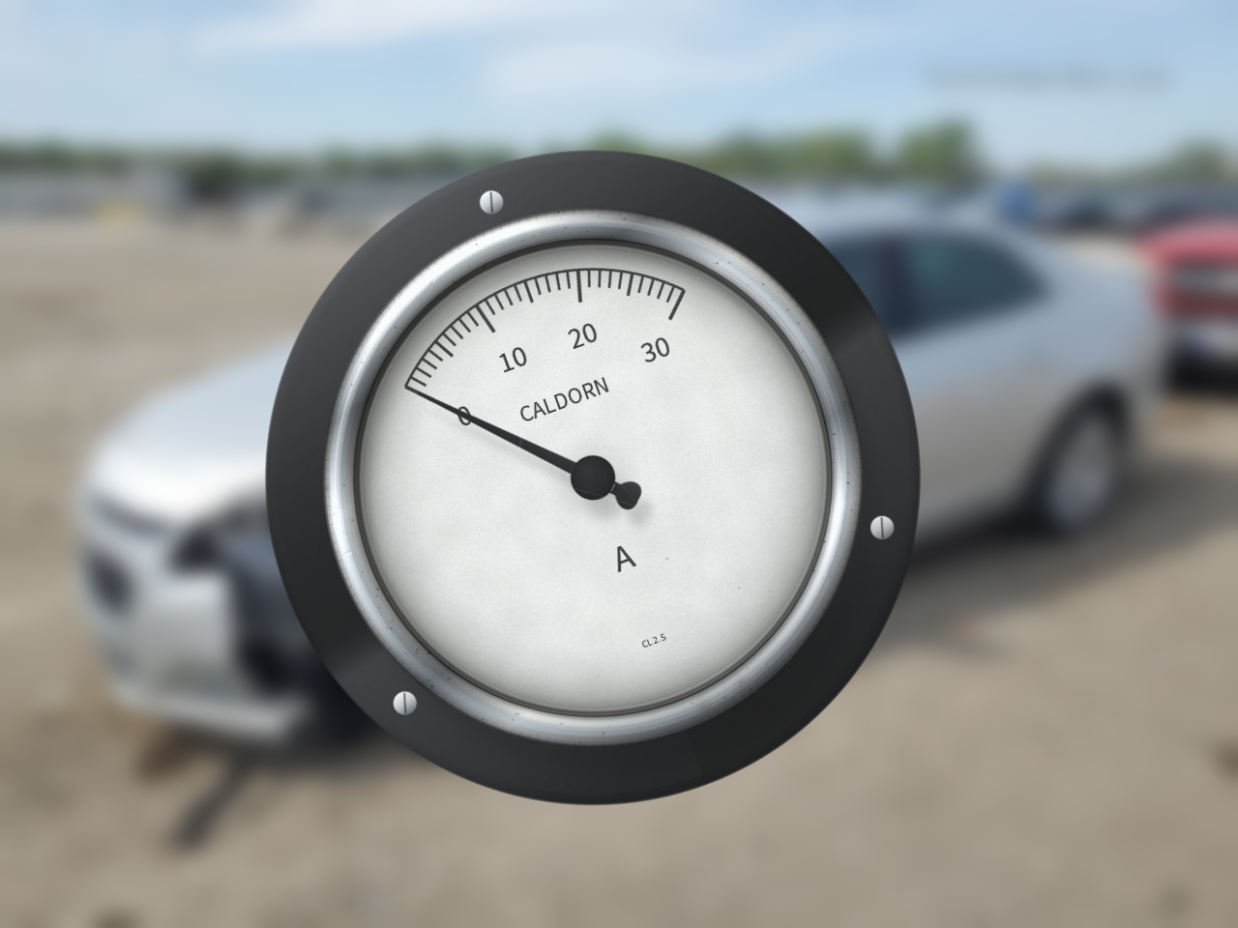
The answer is 0 A
